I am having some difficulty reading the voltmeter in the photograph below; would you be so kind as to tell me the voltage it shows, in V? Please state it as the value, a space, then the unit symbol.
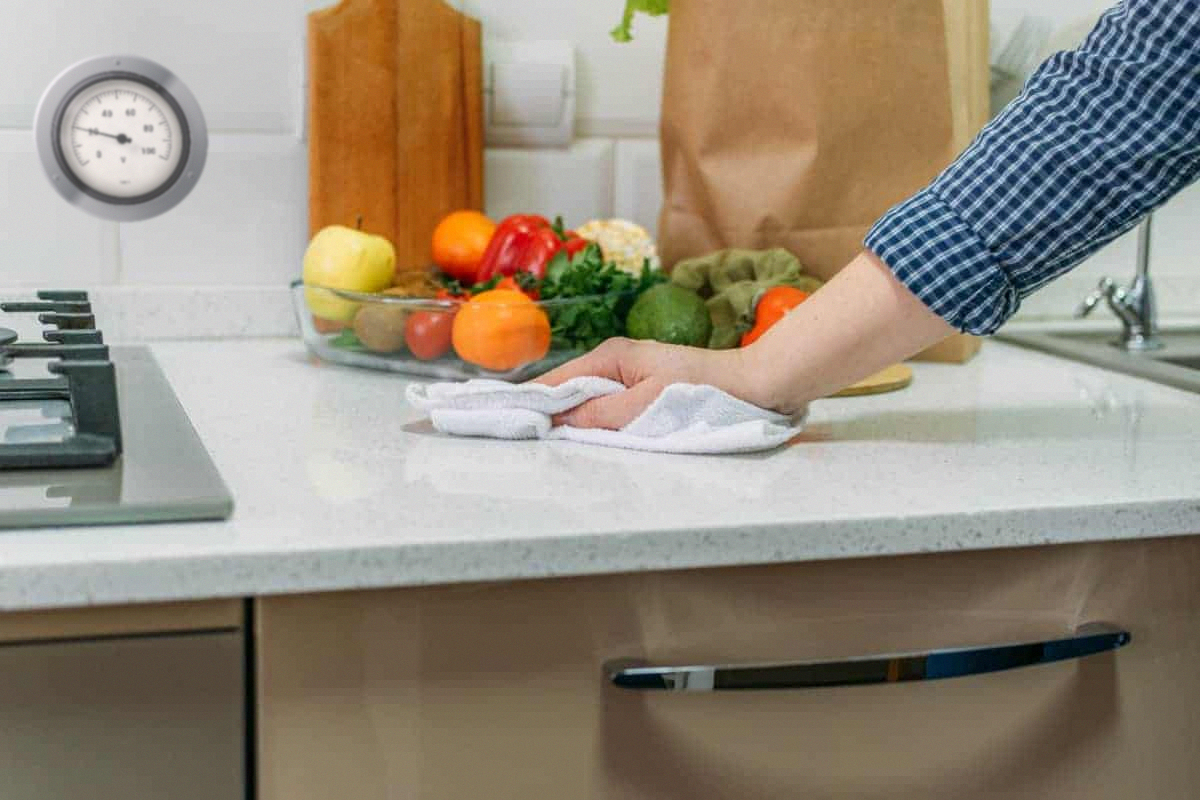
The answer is 20 V
